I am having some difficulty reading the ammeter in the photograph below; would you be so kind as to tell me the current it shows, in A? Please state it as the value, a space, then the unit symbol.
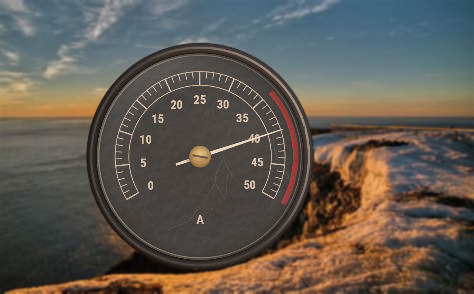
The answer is 40 A
